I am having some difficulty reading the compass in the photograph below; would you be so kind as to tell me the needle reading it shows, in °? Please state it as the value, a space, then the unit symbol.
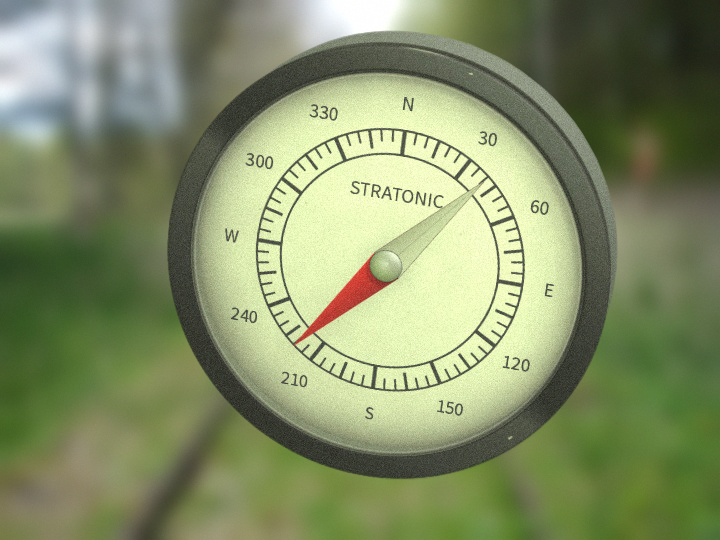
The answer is 220 °
